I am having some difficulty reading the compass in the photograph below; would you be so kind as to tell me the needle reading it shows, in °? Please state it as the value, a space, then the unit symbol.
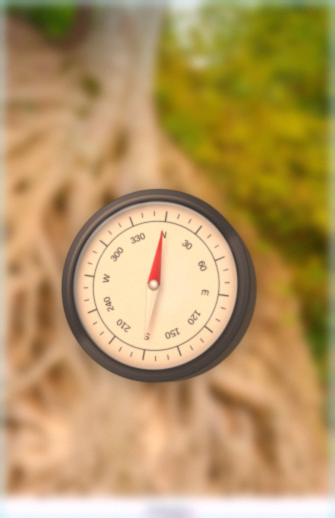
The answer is 0 °
